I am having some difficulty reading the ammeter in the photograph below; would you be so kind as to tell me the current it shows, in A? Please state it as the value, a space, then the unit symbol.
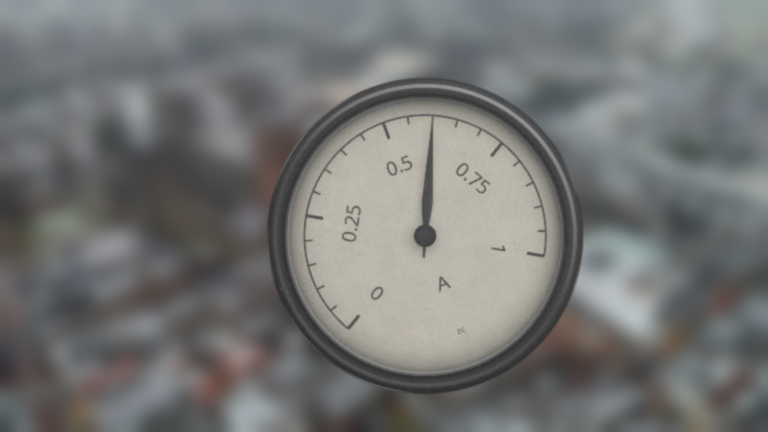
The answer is 0.6 A
